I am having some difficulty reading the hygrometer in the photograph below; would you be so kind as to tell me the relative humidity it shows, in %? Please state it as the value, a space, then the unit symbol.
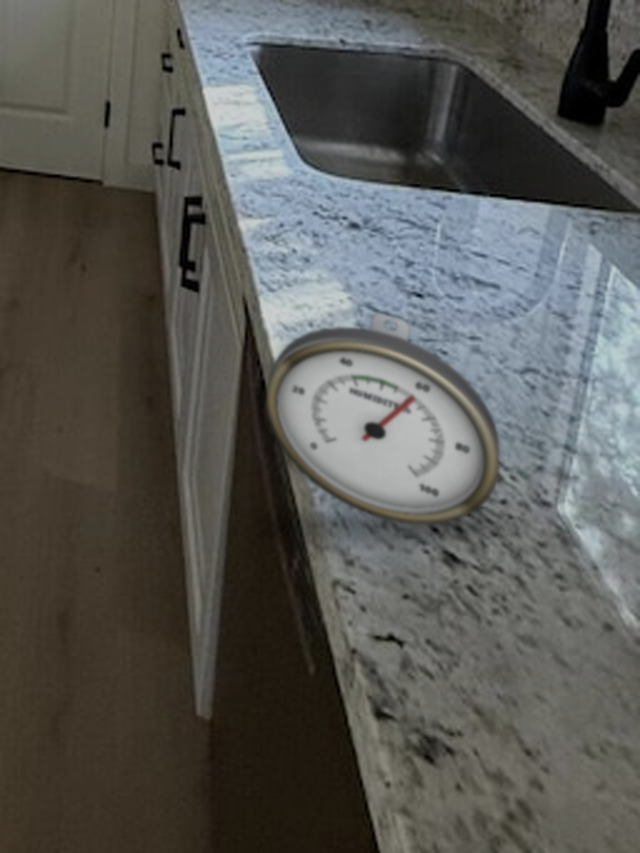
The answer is 60 %
